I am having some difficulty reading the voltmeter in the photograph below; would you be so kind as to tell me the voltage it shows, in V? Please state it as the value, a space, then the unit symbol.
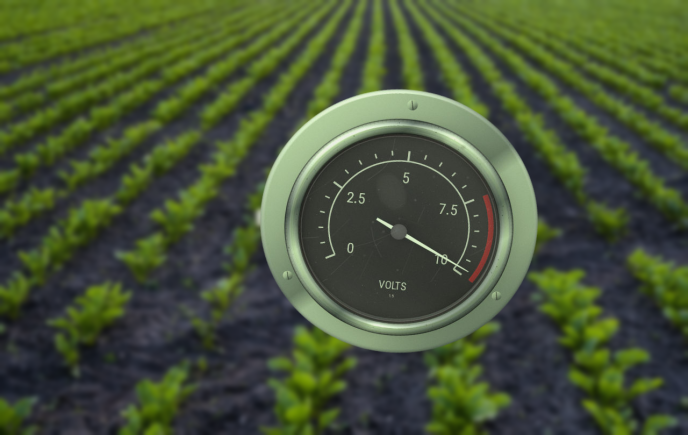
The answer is 9.75 V
